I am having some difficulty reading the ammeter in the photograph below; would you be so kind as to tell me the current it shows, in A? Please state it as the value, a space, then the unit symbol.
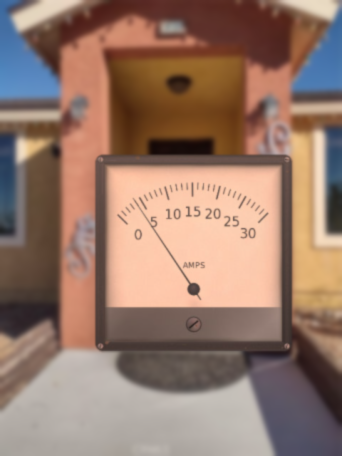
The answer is 4 A
